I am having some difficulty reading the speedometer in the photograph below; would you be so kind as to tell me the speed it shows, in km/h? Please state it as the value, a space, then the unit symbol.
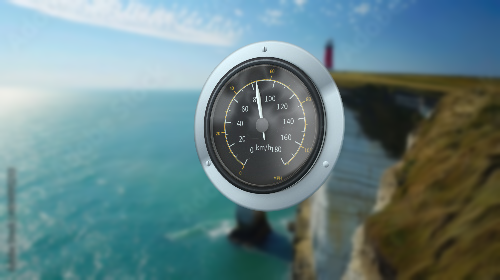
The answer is 85 km/h
